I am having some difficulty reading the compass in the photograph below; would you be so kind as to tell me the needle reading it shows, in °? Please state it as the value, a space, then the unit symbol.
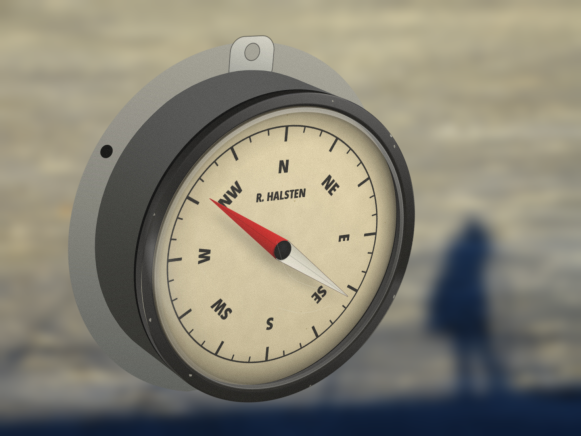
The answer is 305 °
